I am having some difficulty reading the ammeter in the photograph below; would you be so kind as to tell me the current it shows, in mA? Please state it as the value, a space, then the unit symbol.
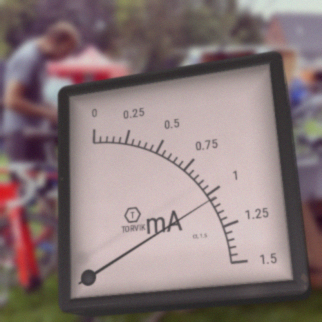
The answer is 1.05 mA
